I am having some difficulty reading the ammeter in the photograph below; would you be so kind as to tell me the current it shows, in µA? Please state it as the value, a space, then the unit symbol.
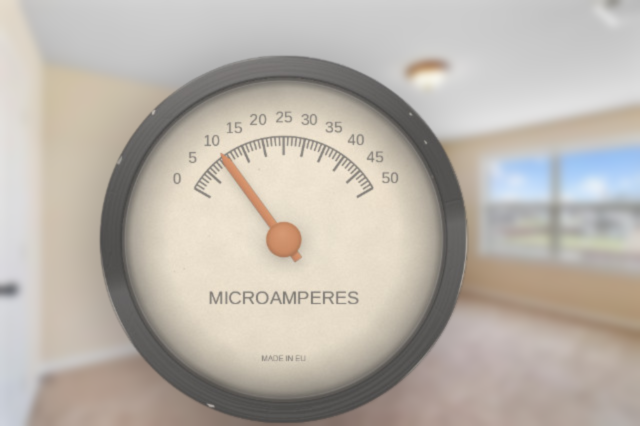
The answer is 10 µA
